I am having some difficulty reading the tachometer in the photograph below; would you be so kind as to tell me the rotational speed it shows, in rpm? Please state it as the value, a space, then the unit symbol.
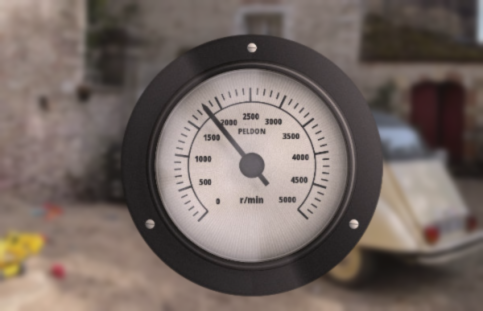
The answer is 1800 rpm
